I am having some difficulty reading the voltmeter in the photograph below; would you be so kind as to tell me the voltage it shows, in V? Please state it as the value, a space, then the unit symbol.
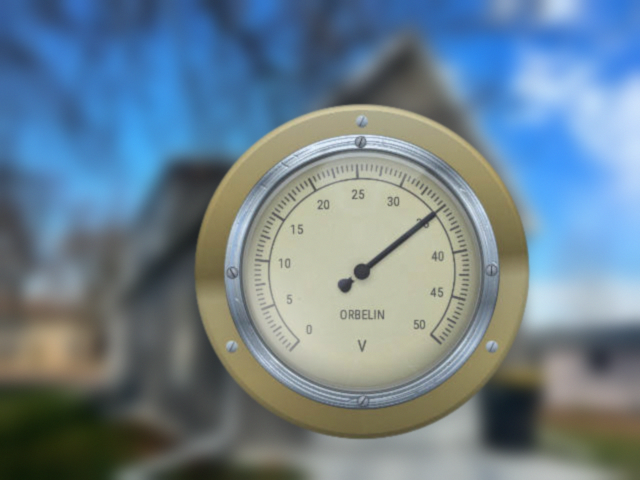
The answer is 35 V
